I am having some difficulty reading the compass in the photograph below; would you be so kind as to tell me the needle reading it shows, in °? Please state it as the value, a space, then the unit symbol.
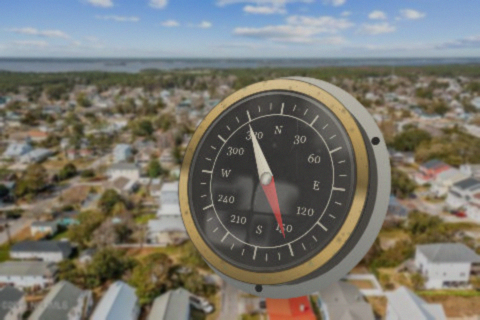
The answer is 150 °
